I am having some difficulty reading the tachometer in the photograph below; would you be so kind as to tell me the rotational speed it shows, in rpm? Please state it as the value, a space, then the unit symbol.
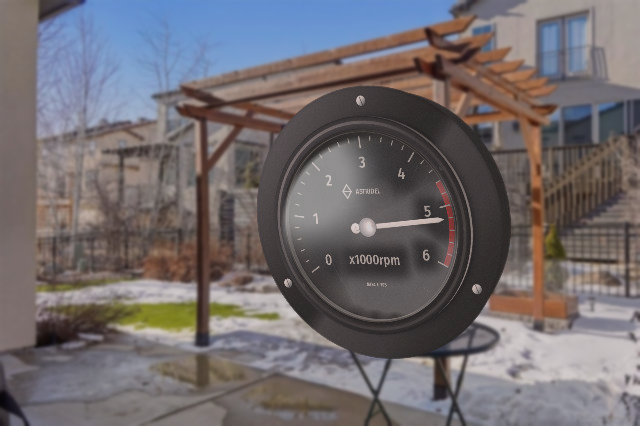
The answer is 5200 rpm
